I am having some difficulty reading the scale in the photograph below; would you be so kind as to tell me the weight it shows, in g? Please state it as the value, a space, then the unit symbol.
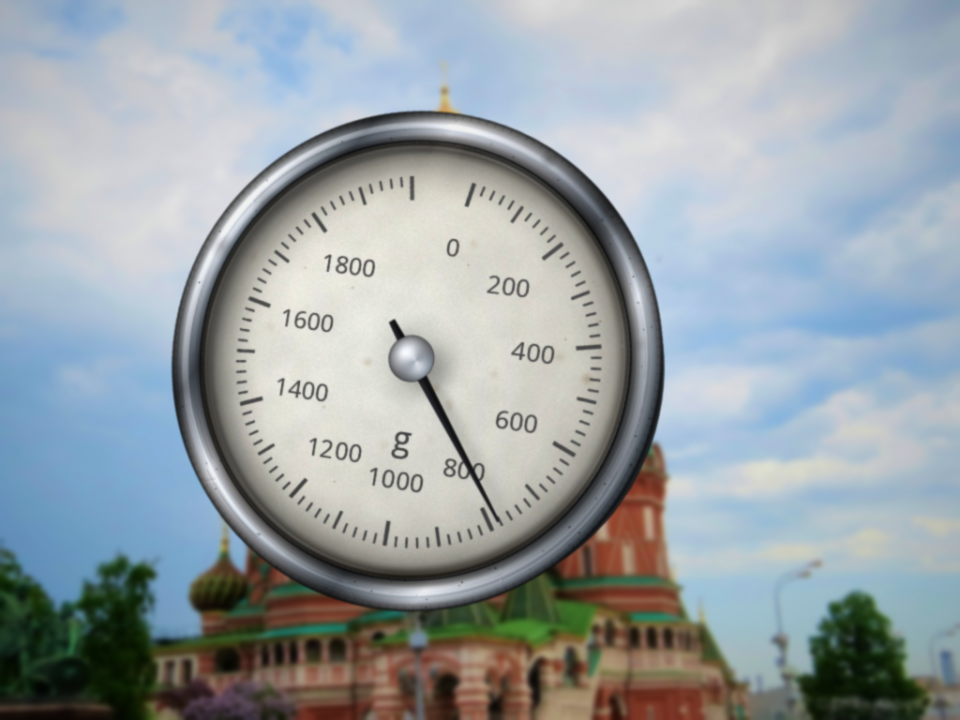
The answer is 780 g
